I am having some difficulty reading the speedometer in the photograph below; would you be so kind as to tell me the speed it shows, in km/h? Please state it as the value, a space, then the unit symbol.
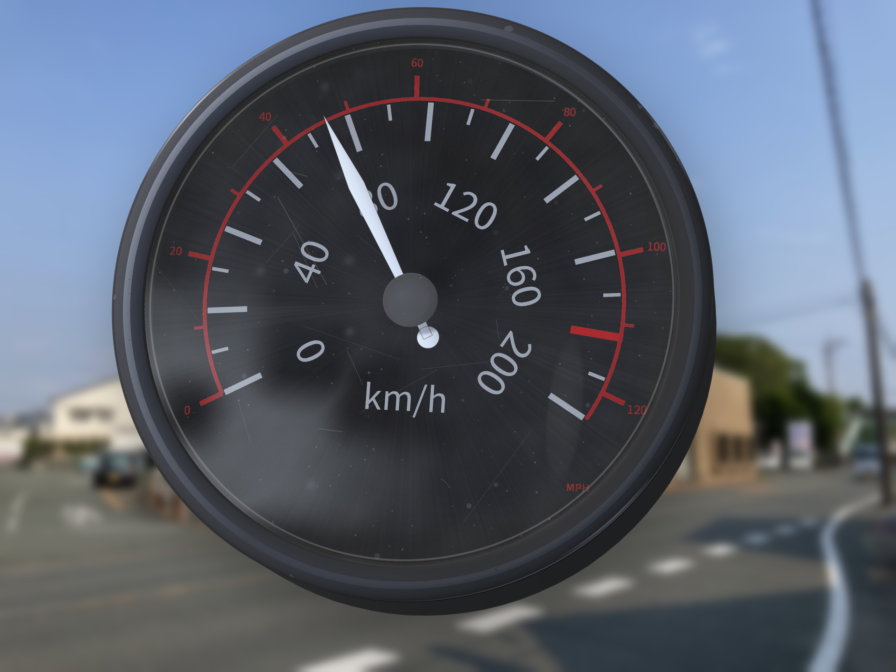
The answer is 75 km/h
